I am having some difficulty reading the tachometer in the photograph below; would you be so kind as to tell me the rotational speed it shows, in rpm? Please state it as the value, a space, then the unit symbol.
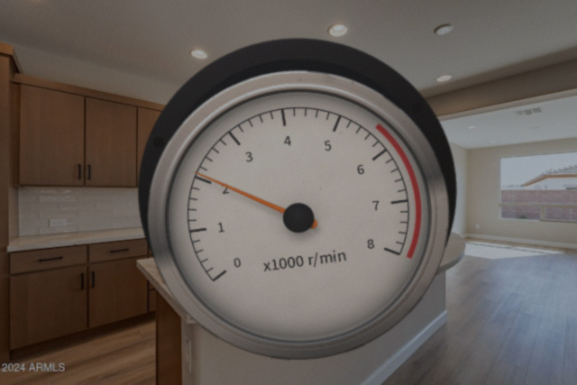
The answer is 2100 rpm
